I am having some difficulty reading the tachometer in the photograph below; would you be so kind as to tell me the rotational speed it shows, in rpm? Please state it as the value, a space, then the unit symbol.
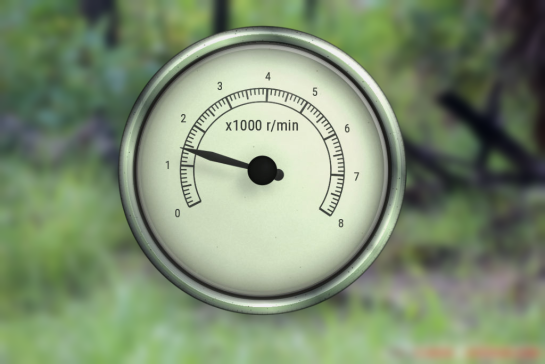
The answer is 1400 rpm
